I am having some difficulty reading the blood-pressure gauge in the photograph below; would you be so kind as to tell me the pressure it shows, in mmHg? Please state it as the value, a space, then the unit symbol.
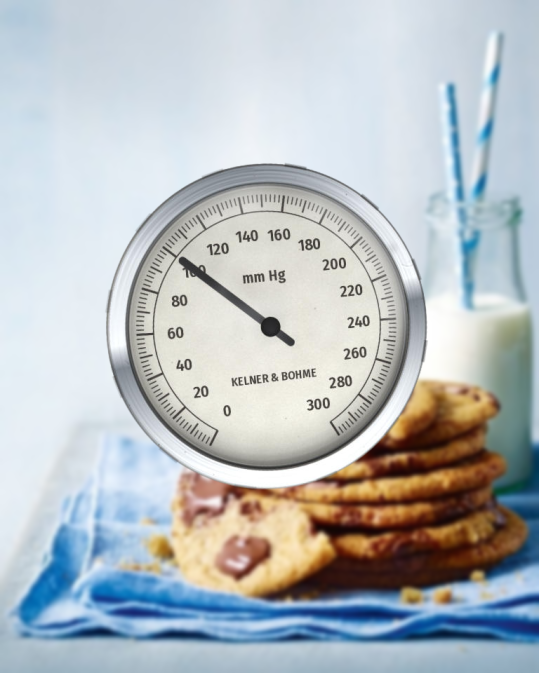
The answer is 100 mmHg
